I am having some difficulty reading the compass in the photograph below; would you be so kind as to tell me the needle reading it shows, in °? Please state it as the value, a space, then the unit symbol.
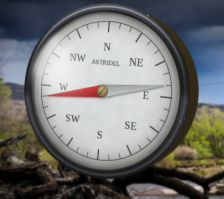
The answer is 260 °
